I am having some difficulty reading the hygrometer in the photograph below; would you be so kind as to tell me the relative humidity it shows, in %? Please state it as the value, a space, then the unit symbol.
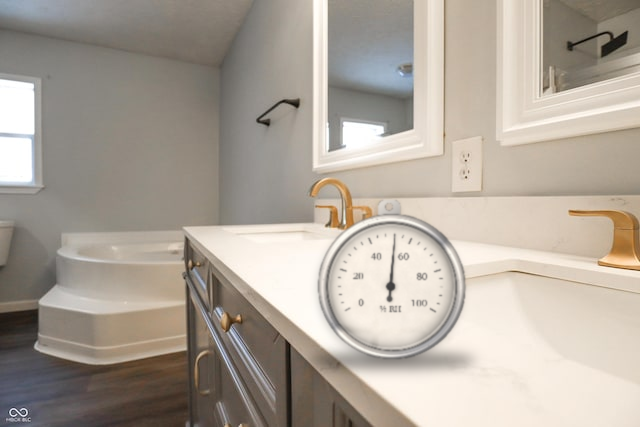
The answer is 52 %
